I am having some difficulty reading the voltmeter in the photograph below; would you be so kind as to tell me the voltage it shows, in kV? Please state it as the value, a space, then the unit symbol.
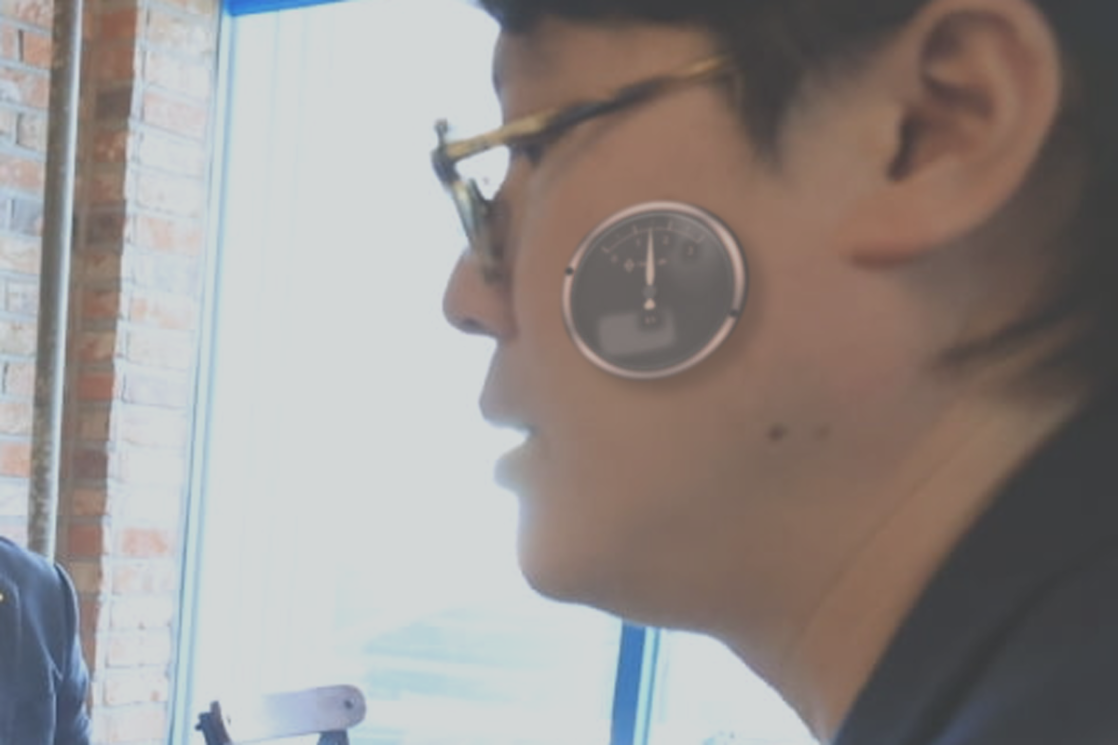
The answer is 1.5 kV
